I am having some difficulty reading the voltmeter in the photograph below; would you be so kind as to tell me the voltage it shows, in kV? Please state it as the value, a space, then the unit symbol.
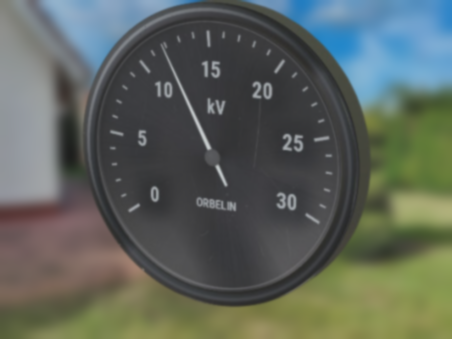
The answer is 12 kV
